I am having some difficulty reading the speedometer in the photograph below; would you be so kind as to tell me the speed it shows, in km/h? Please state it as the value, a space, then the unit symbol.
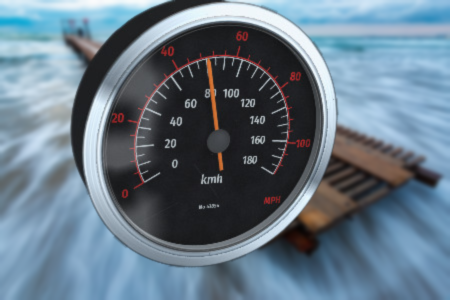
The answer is 80 km/h
